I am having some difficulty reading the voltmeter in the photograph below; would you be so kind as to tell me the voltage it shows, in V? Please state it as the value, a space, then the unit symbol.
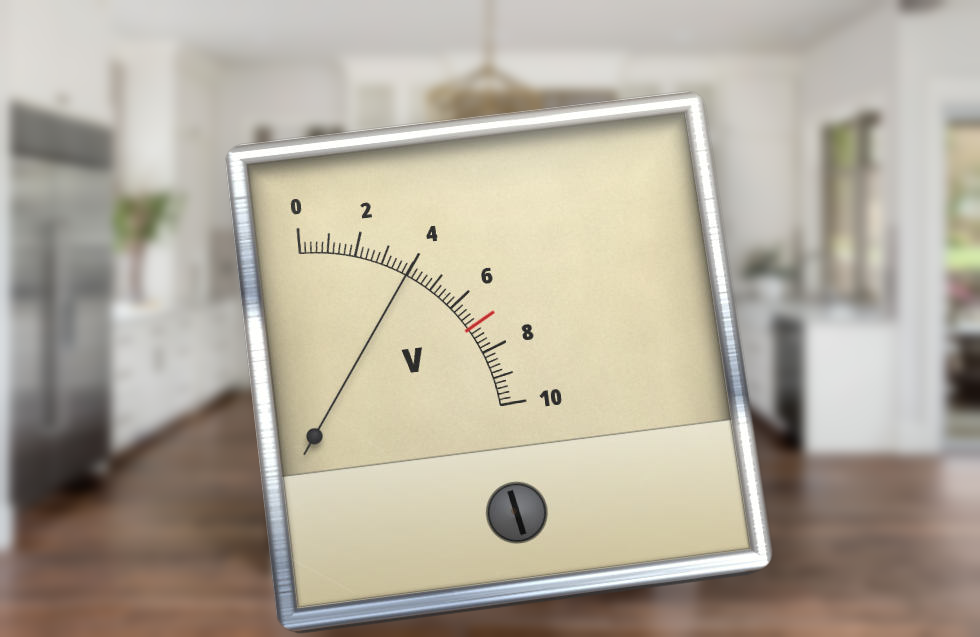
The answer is 4 V
